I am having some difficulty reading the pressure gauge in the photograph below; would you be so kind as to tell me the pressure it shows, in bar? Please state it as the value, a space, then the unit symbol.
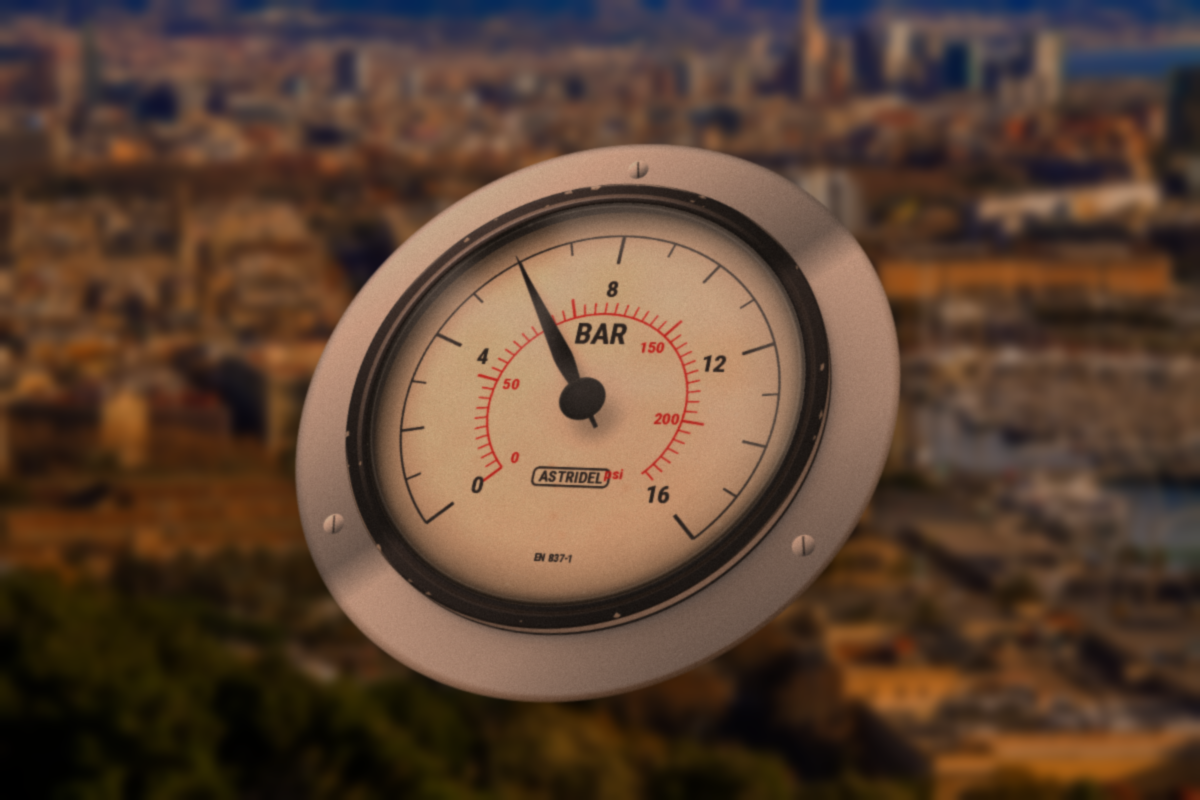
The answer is 6 bar
